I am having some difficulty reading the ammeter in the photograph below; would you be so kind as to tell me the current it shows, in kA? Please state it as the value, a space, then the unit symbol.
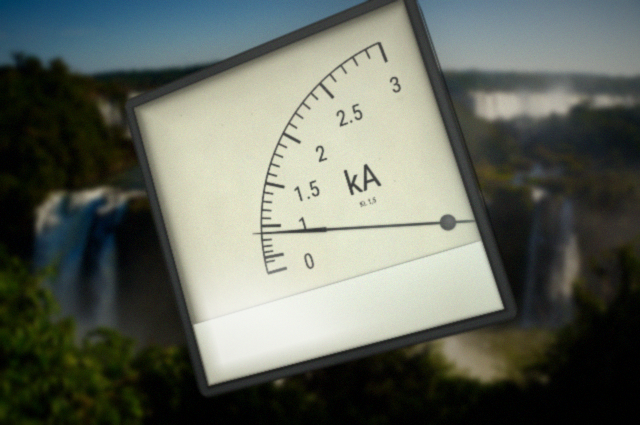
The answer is 0.9 kA
